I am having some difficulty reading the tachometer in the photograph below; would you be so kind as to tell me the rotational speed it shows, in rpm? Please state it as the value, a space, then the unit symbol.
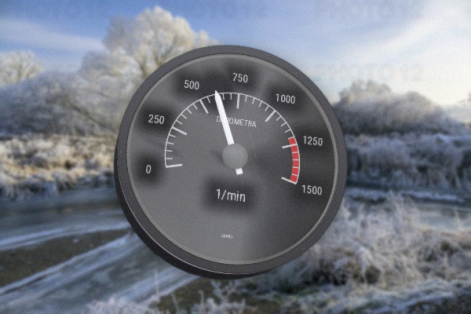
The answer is 600 rpm
